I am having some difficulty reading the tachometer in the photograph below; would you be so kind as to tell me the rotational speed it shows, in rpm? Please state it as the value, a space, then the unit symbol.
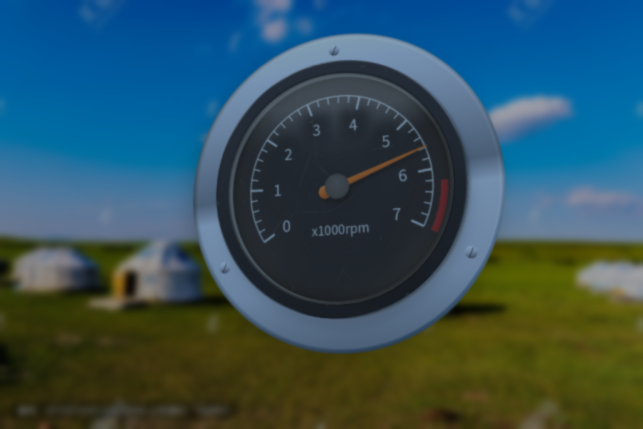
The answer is 5600 rpm
